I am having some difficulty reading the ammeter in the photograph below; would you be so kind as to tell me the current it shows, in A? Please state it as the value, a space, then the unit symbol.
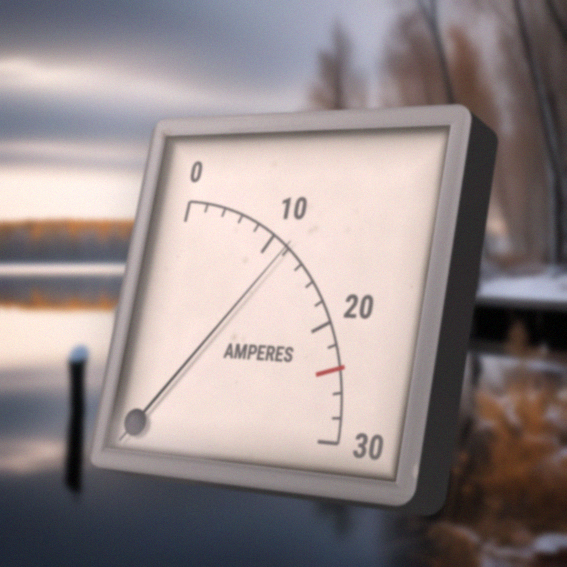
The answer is 12 A
